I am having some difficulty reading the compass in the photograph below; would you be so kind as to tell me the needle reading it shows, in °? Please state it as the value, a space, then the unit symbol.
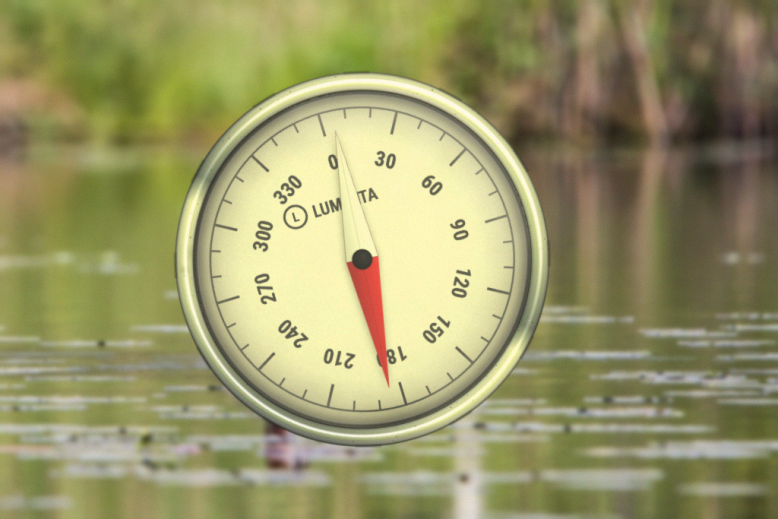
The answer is 185 °
